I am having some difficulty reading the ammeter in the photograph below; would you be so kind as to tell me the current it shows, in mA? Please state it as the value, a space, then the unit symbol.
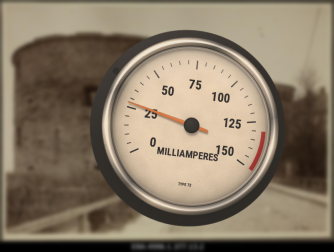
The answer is 27.5 mA
